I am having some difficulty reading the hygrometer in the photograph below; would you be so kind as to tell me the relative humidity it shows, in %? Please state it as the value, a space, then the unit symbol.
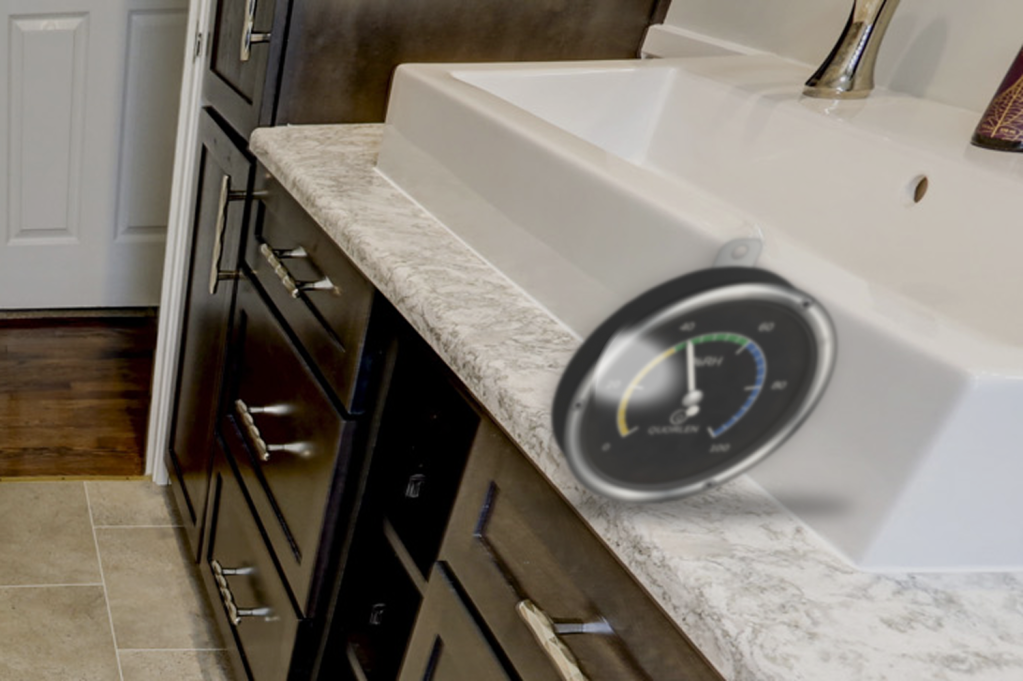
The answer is 40 %
